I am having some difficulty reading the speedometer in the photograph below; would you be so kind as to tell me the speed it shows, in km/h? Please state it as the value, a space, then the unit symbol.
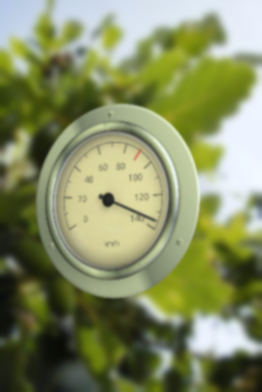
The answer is 135 km/h
